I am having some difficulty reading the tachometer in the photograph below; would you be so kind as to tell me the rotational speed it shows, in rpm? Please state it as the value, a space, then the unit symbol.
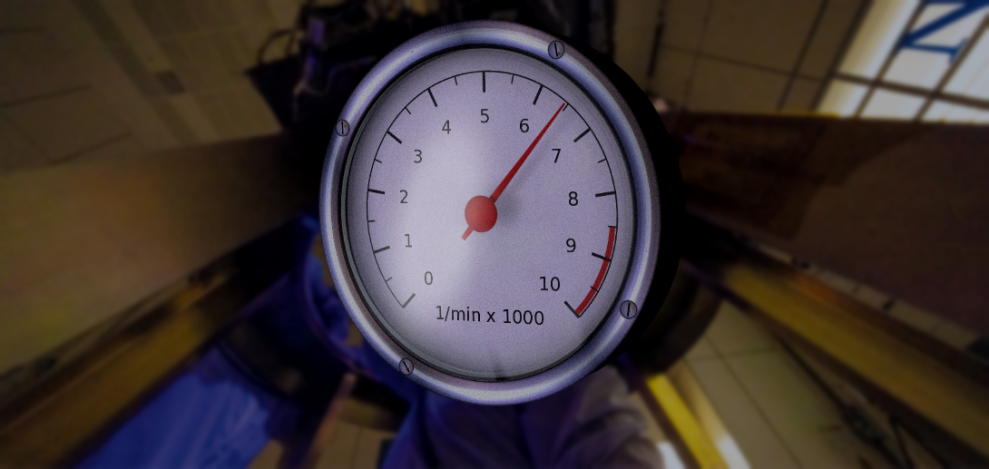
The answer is 6500 rpm
